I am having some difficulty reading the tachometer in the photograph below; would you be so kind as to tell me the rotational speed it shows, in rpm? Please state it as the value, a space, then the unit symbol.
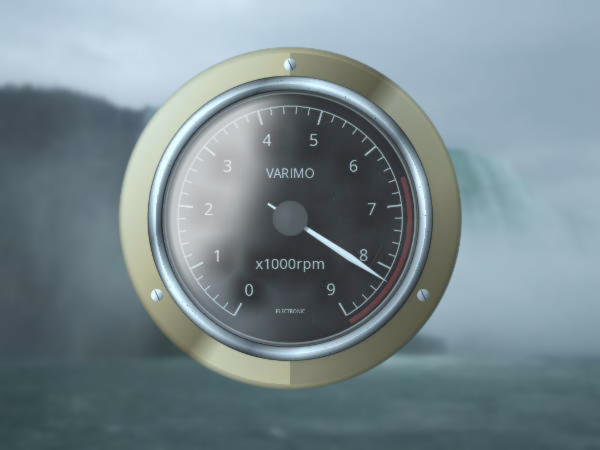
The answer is 8200 rpm
